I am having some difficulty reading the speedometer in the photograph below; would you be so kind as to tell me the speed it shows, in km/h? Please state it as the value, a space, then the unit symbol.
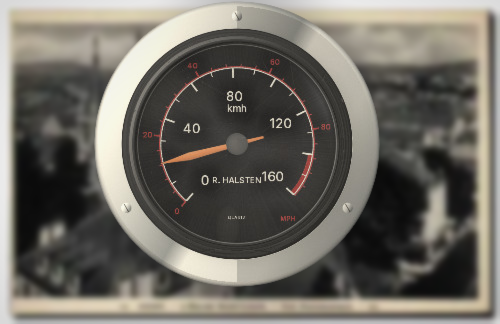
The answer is 20 km/h
